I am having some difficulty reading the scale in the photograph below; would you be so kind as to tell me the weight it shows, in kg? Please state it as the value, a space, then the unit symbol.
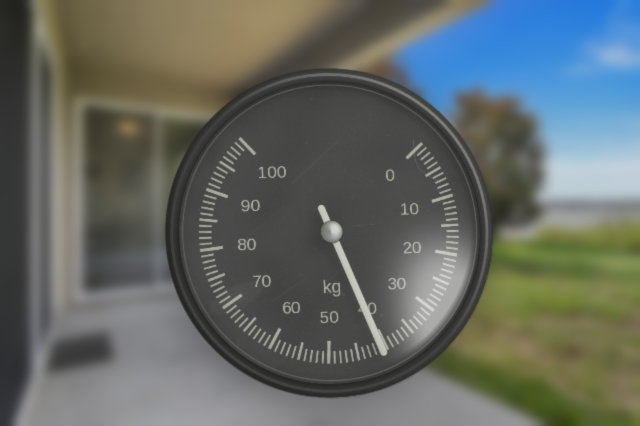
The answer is 41 kg
